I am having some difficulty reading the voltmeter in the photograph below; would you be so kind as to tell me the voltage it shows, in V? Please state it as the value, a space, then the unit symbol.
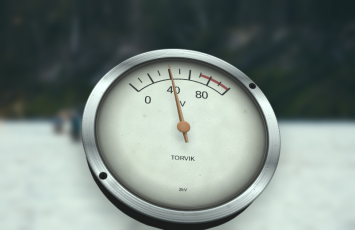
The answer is 40 V
